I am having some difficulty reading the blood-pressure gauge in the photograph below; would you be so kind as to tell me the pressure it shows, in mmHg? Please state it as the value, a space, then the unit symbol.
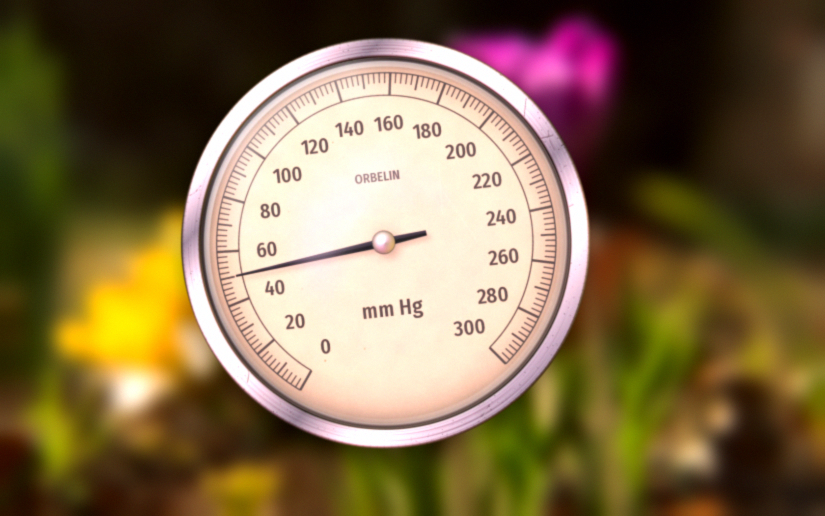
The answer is 50 mmHg
